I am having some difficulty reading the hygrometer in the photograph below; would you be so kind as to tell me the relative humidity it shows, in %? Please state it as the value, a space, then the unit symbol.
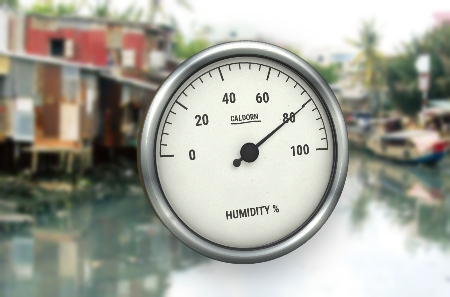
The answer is 80 %
